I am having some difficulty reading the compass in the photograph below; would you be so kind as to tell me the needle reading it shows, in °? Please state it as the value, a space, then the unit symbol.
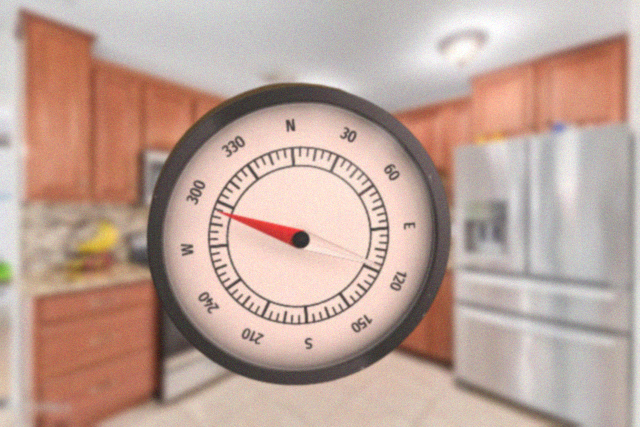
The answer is 295 °
